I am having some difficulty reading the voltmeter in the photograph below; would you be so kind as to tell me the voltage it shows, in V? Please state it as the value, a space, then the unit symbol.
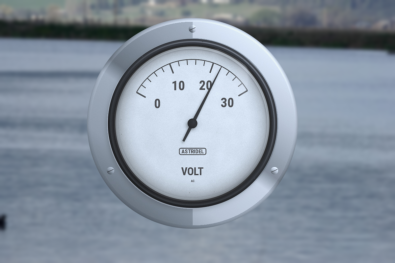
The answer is 22 V
